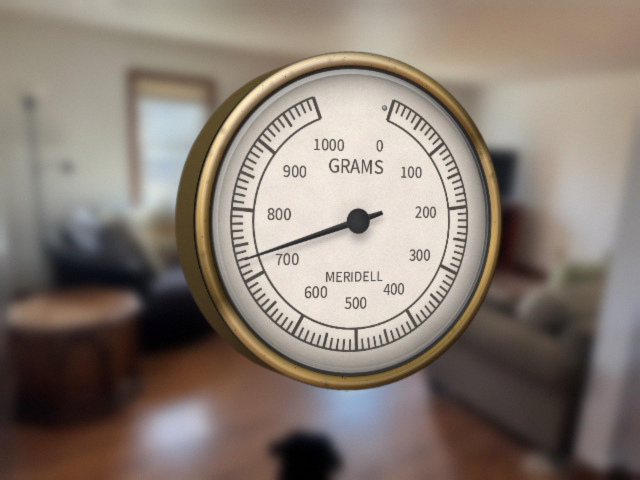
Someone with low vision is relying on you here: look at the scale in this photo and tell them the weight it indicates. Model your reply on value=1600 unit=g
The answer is value=730 unit=g
